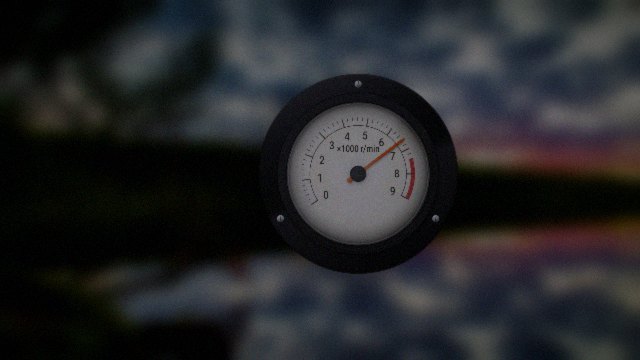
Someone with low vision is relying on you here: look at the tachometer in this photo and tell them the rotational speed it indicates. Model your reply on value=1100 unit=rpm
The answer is value=6600 unit=rpm
